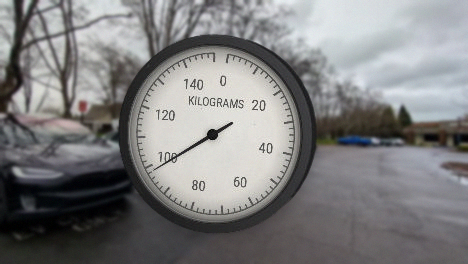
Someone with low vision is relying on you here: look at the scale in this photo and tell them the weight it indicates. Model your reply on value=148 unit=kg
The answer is value=98 unit=kg
